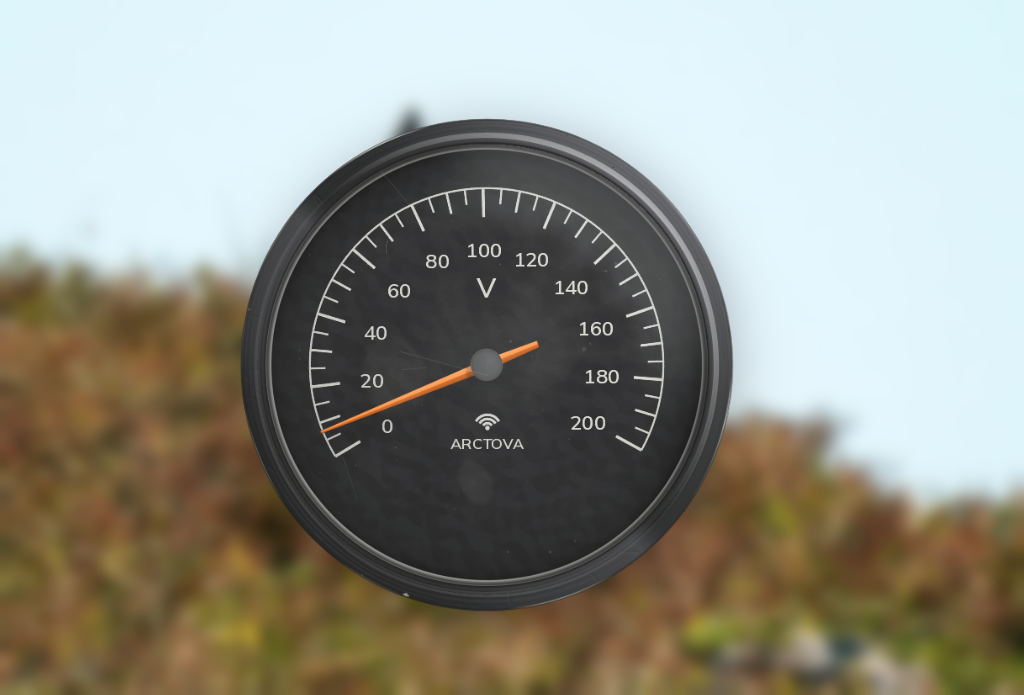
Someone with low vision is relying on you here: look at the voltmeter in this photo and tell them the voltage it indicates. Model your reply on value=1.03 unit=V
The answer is value=7.5 unit=V
